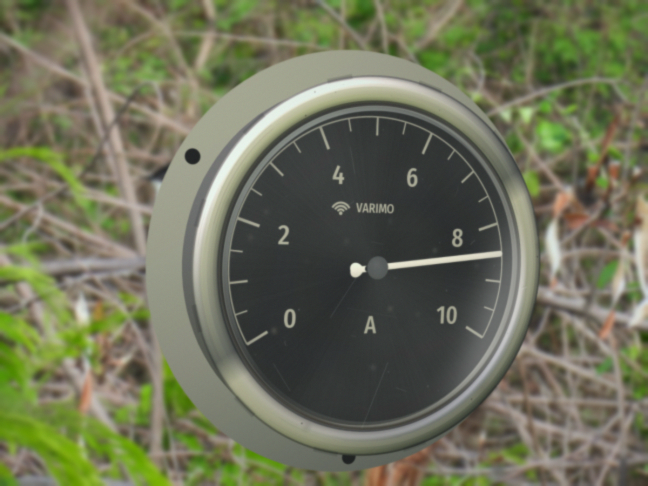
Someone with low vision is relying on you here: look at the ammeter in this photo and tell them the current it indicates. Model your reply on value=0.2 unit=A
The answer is value=8.5 unit=A
